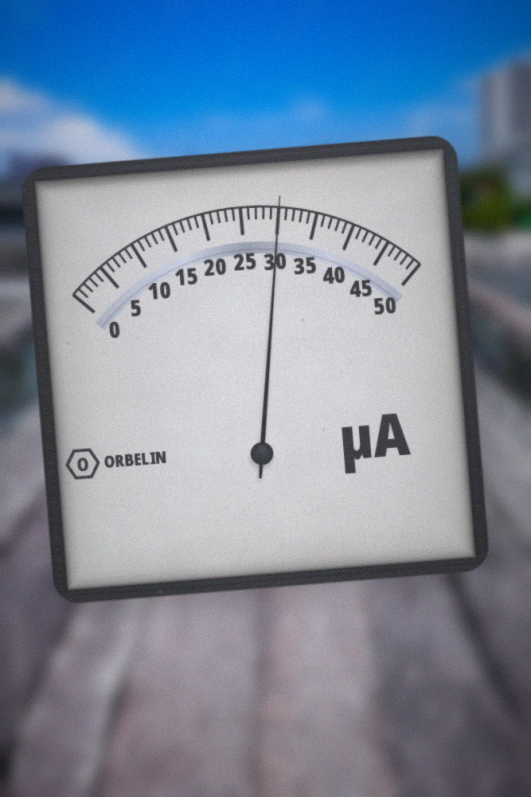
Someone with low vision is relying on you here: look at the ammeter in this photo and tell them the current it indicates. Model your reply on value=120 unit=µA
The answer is value=30 unit=µA
